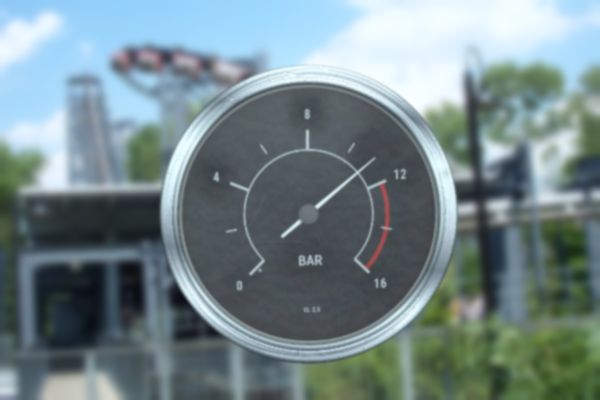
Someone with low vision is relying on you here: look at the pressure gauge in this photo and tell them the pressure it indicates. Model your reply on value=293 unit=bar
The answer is value=11 unit=bar
